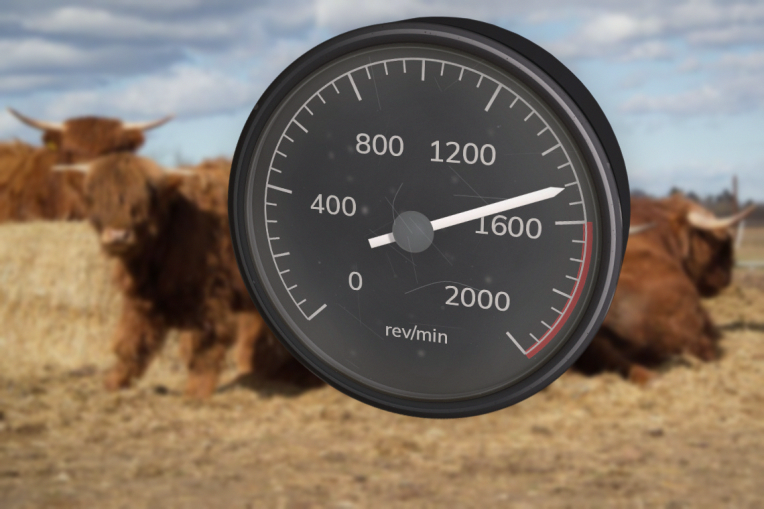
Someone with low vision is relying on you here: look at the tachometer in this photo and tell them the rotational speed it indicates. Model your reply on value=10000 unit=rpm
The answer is value=1500 unit=rpm
